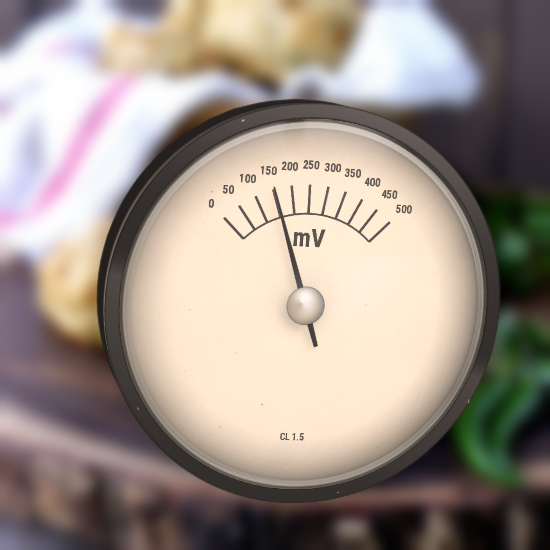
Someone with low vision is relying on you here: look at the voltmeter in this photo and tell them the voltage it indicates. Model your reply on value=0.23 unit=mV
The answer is value=150 unit=mV
